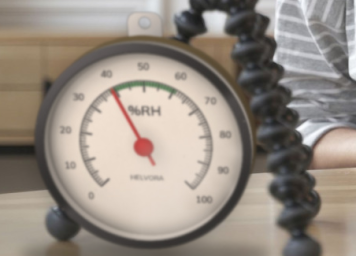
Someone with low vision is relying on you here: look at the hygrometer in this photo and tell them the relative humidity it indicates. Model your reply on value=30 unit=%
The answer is value=40 unit=%
